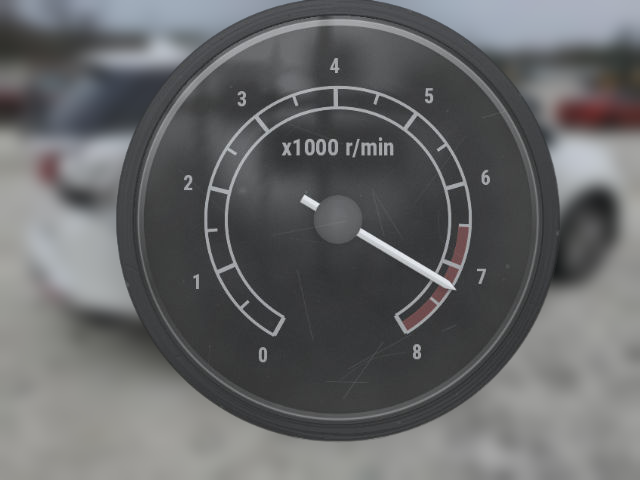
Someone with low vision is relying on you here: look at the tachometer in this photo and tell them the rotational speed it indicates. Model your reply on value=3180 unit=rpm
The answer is value=7250 unit=rpm
